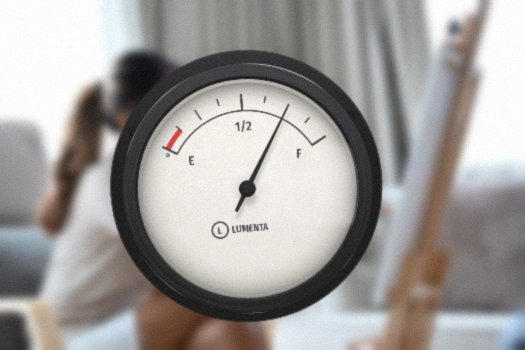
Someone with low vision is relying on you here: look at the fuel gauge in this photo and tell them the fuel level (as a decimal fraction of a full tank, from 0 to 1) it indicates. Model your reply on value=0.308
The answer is value=0.75
